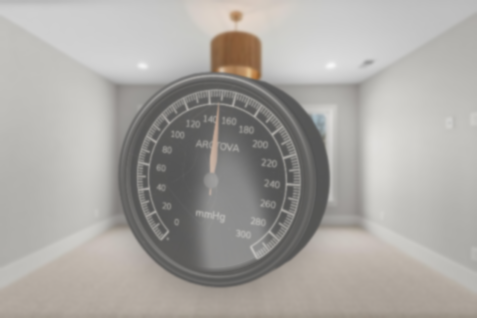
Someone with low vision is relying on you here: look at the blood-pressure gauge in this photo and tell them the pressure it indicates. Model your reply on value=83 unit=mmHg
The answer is value=150 unit=mmHg
